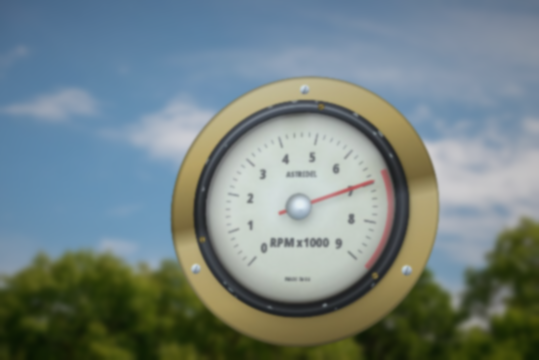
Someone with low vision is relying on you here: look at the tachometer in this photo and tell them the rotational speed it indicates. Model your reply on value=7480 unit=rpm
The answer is value=7000 unit=rpm
